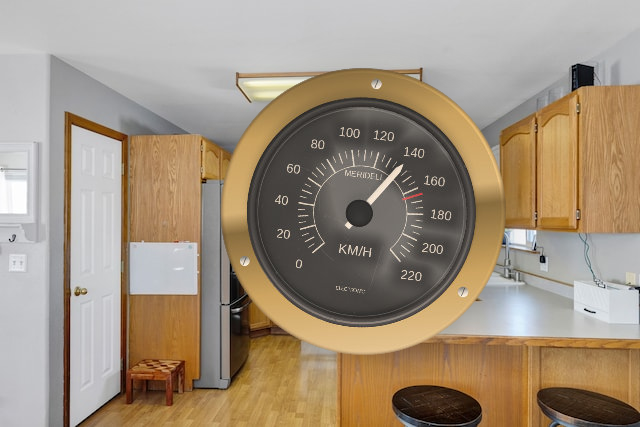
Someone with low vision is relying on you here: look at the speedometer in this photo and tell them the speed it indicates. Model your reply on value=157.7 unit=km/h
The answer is value=140 unit=km/h
